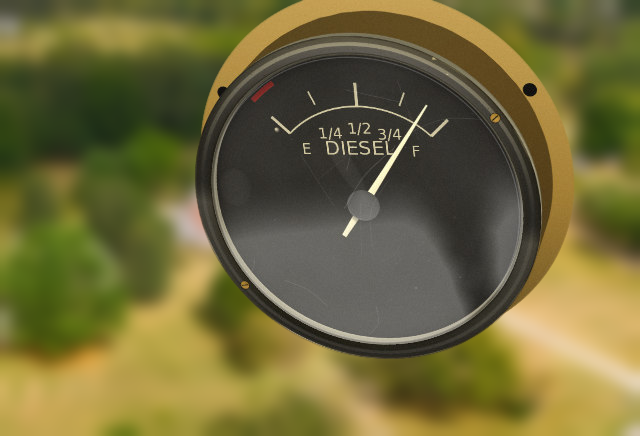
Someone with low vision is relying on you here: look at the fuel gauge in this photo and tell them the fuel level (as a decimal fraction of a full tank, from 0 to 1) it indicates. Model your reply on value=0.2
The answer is value=0.875
